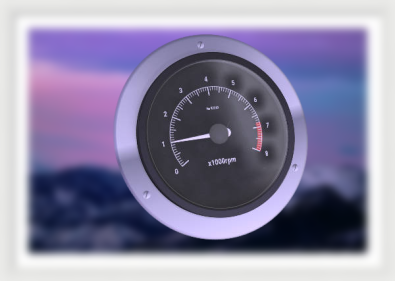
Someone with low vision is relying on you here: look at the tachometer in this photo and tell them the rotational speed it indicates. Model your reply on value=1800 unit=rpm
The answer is value=1000 unit=rpm
